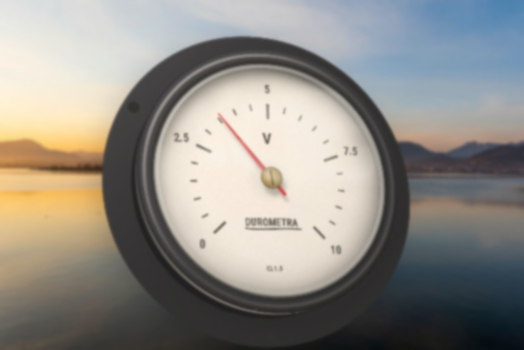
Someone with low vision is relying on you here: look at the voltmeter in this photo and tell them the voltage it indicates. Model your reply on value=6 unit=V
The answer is value=3.5 unit=V
